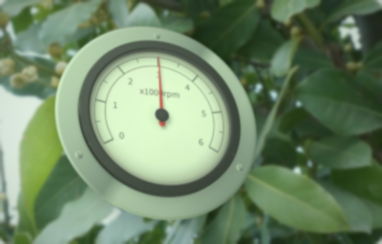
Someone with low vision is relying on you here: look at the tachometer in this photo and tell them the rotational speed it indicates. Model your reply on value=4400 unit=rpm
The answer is value=3000 unit=rpm
